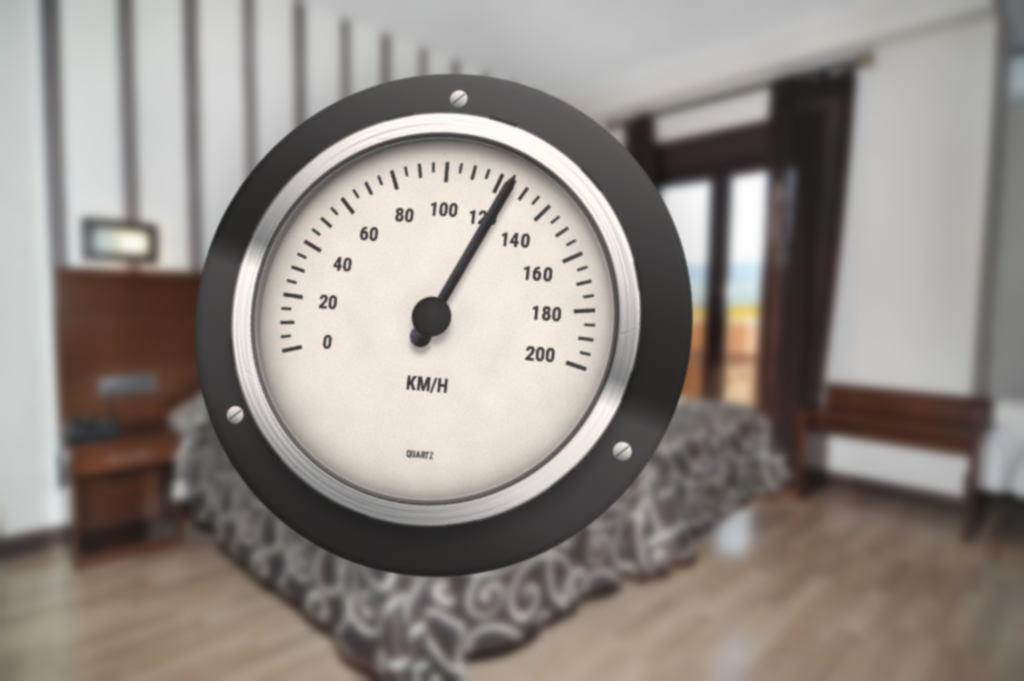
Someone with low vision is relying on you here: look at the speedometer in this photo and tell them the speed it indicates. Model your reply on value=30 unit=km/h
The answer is value=125 unit=km/h
